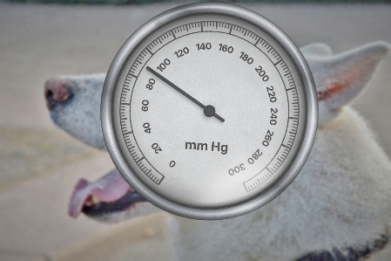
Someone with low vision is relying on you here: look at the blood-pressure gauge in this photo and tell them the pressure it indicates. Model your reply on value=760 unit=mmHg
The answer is value=90 unit=mmHg
